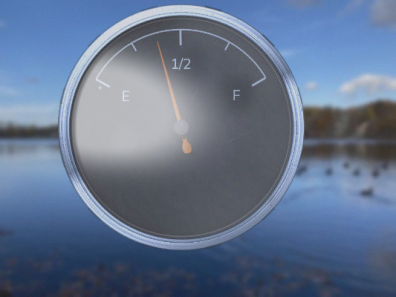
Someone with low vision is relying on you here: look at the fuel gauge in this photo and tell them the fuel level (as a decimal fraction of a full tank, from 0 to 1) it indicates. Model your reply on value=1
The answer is value=0.375
